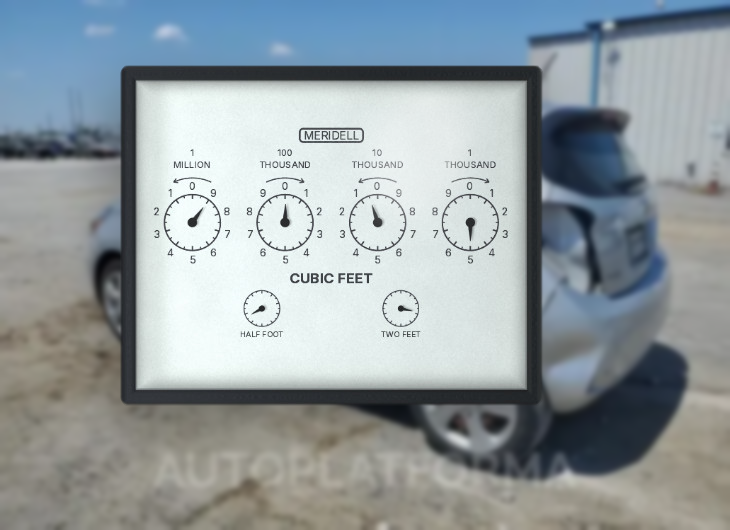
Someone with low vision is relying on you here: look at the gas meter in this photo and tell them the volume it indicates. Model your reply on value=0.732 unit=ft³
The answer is value=900500 unit=ft³
